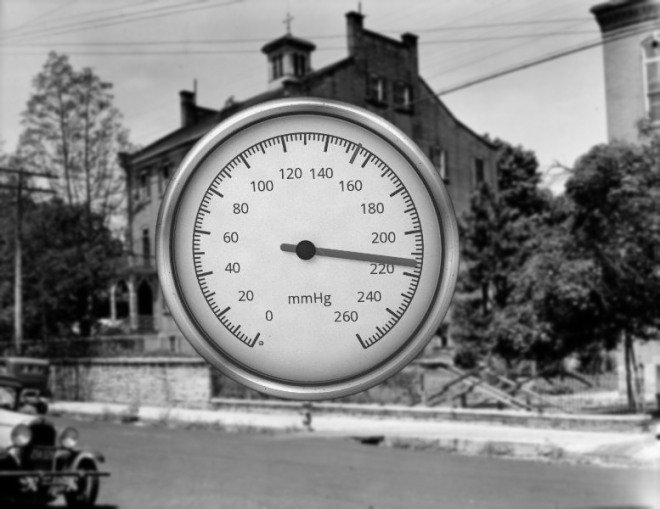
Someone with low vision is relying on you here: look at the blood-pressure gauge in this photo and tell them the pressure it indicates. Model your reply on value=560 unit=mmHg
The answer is value=214 unit=mmHg
